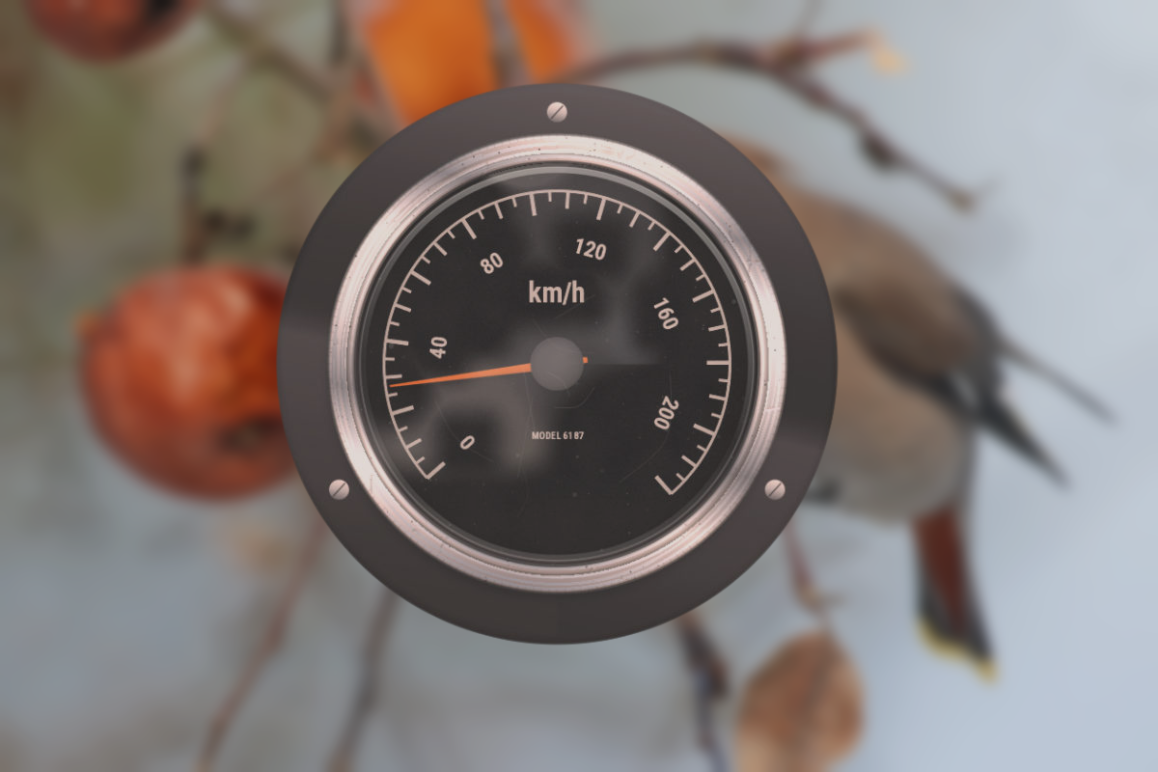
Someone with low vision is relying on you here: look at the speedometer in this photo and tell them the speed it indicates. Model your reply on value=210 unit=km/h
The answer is value=27.5 unit=km/h
